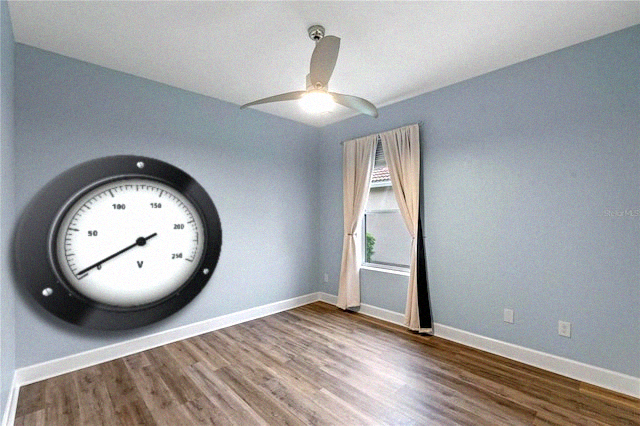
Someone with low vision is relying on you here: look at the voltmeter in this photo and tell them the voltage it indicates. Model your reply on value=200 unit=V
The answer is value=5 unit=V
